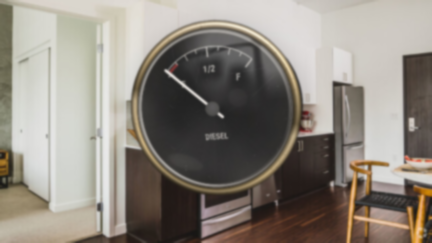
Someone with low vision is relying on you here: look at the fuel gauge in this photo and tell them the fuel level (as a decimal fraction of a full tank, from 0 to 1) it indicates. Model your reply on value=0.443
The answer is value=0
